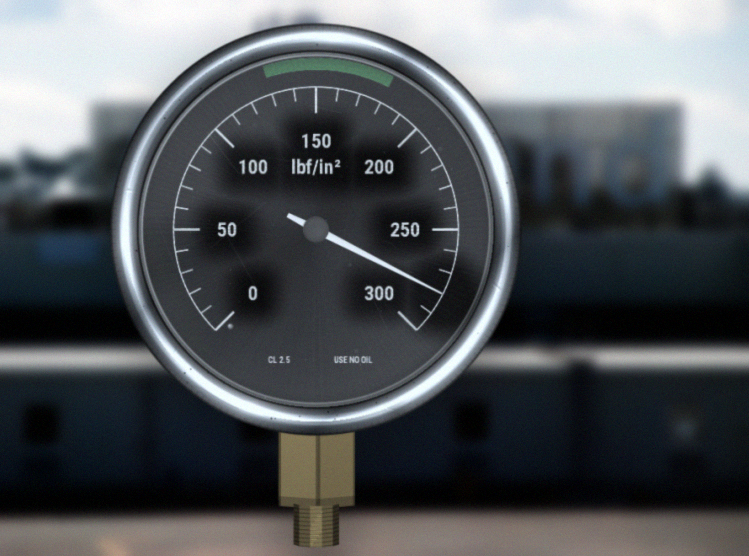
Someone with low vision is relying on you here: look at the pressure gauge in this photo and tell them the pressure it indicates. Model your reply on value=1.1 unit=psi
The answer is value=280 unit=psi
